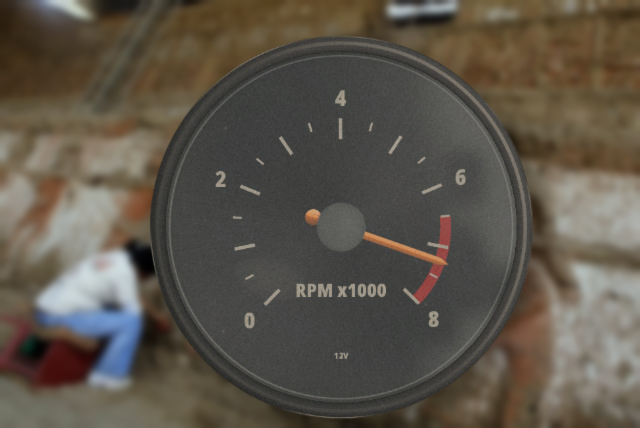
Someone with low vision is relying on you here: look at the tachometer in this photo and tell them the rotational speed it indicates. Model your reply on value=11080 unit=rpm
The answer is value=7250 unit=rpm
